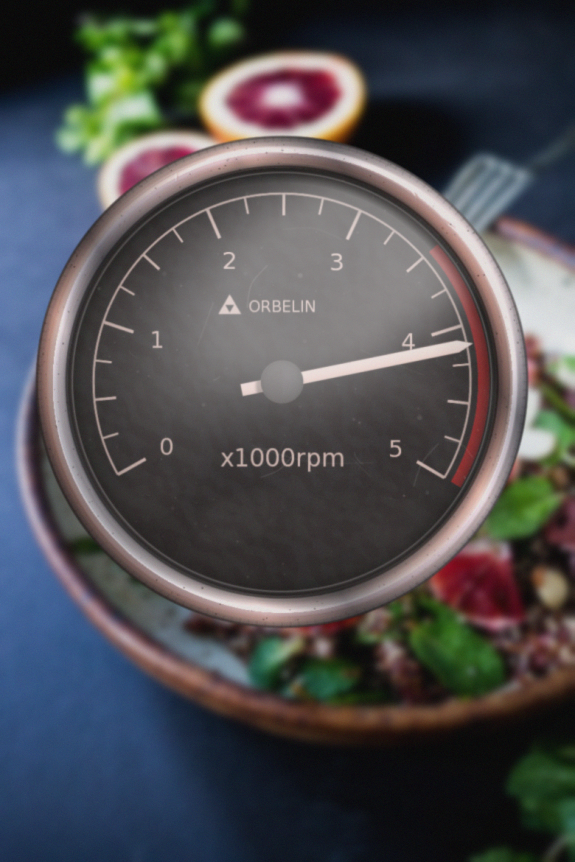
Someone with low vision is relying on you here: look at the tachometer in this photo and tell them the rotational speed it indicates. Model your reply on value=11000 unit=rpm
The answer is value=4125 unit=rpm
